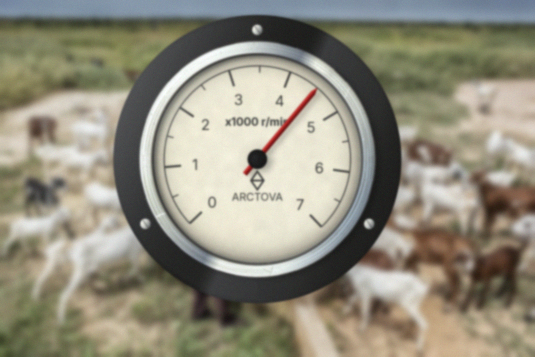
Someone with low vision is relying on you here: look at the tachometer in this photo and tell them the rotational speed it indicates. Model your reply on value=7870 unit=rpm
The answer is value=4500 unit=rpm
